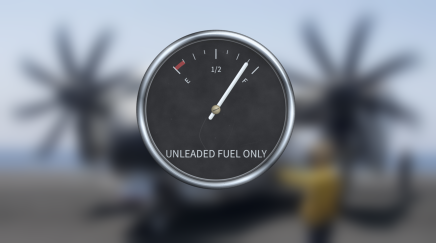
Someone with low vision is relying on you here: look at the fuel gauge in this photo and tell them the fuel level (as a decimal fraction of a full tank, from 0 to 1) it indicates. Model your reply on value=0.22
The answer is value=0.875
